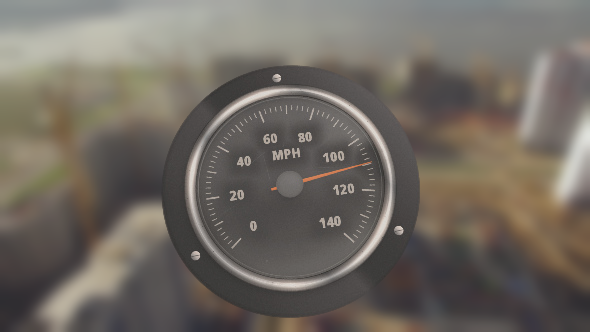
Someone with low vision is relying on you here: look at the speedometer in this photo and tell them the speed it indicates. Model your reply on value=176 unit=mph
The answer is value=110 unit=mph
